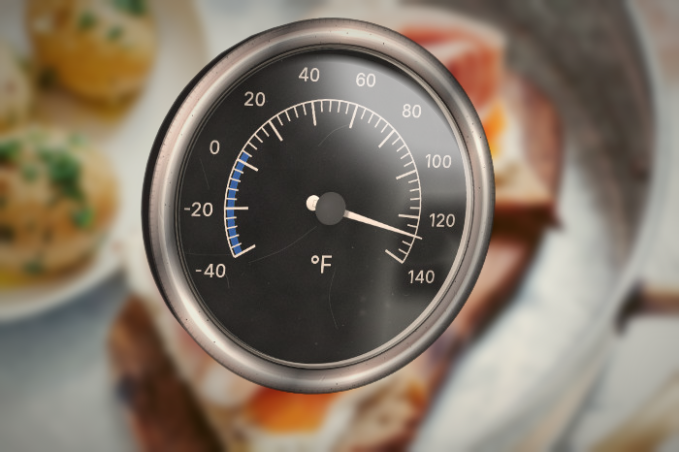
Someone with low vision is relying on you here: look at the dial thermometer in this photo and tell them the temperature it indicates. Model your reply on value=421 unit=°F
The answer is value=128 unit=°F
